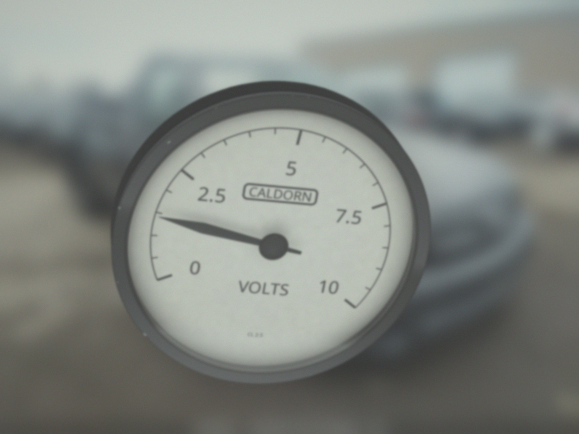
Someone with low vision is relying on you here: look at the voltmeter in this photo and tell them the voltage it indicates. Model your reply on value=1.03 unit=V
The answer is value=1.5 unit=V
